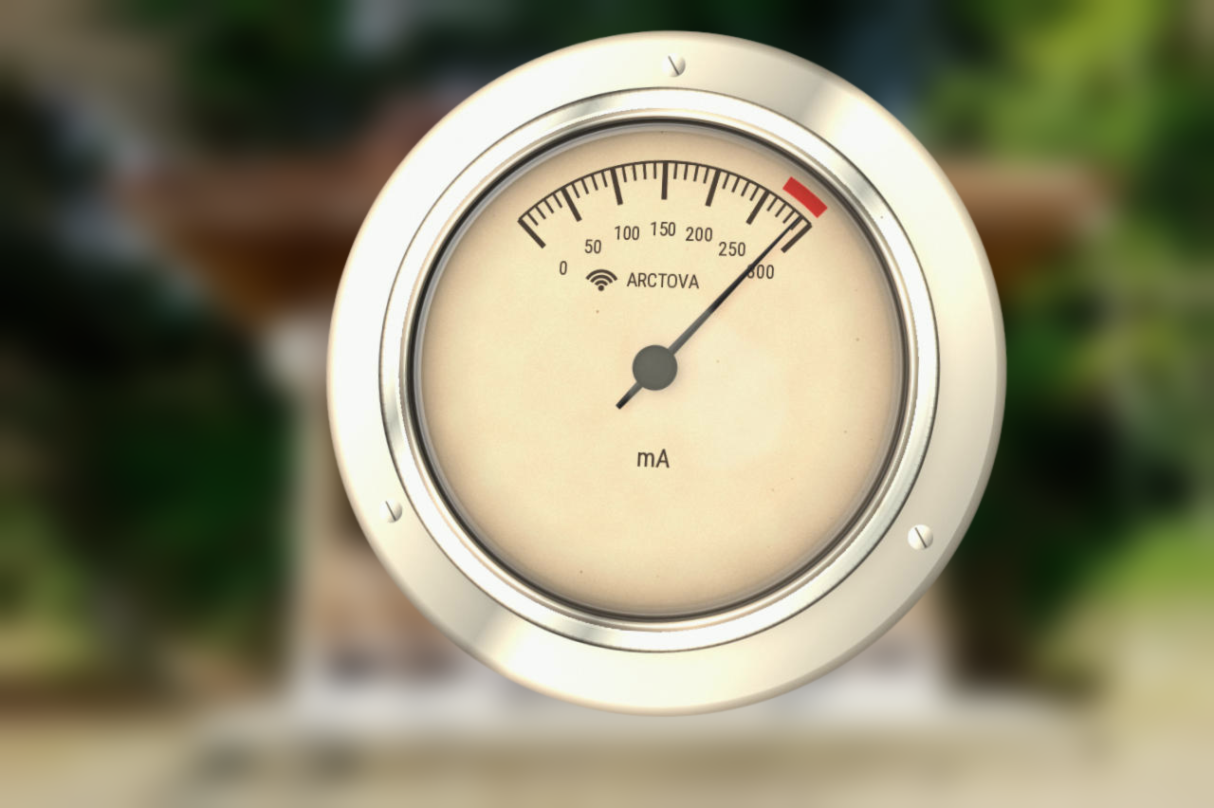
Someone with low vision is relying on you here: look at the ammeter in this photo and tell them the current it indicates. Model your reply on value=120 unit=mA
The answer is value=290 unit=mA
